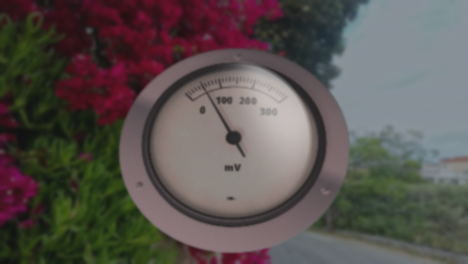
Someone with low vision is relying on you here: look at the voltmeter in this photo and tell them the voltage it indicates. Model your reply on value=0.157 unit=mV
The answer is value=50 unit=mV
